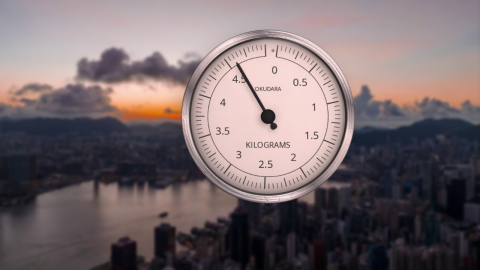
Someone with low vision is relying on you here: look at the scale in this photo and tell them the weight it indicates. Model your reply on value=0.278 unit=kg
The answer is value=4.6 unit=kg
